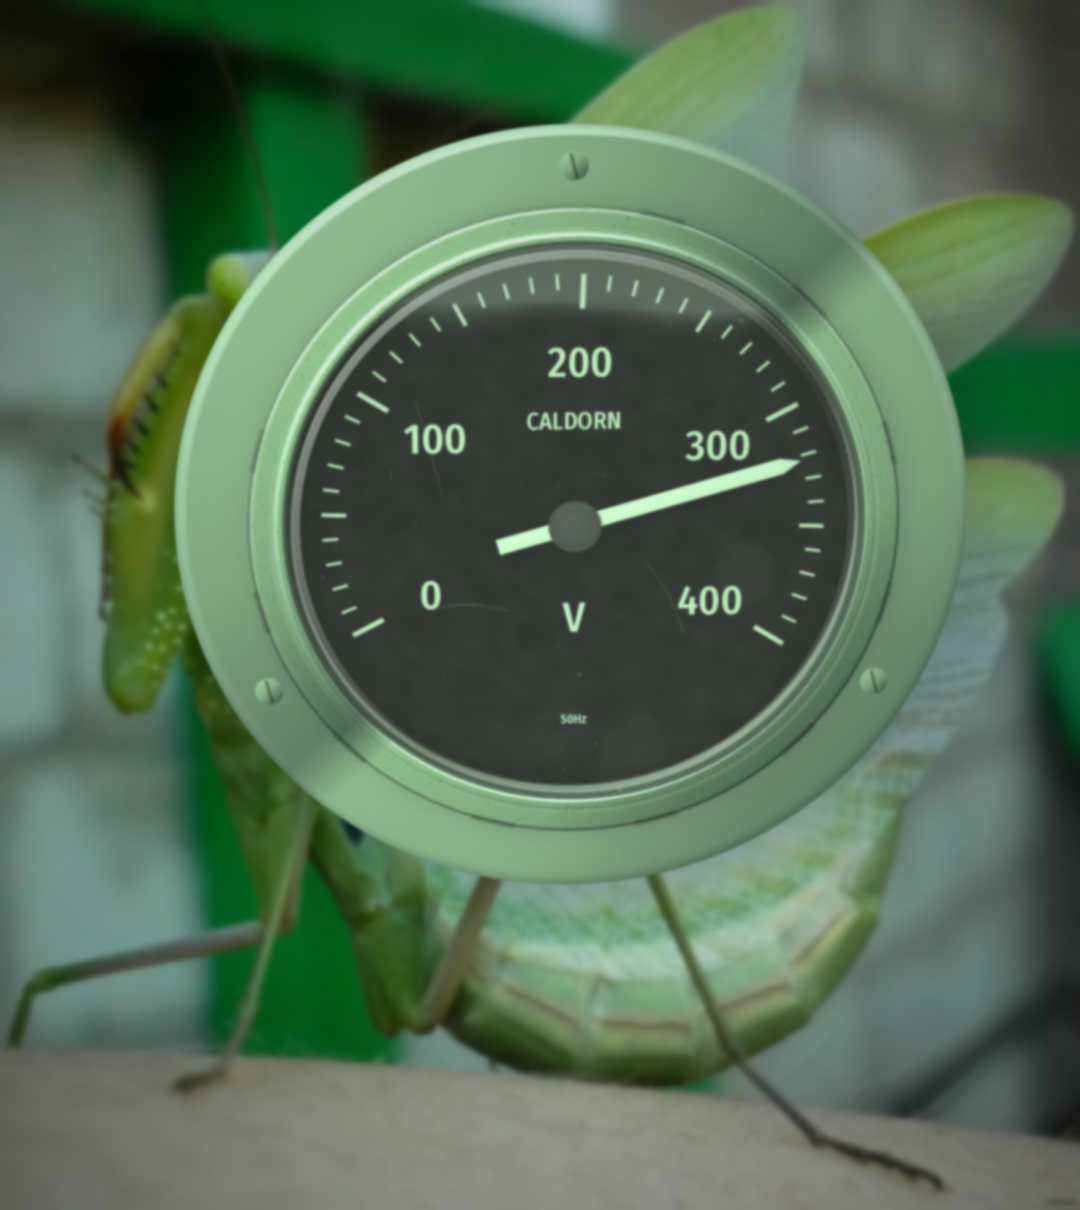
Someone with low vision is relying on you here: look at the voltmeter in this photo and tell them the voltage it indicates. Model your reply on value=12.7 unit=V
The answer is value=320 unit=V
